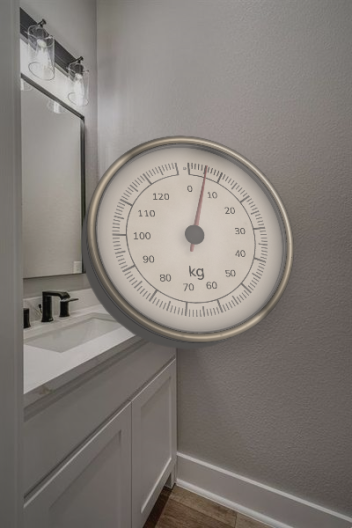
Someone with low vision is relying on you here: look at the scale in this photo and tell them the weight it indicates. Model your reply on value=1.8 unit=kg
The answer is value=5 unit=kg
